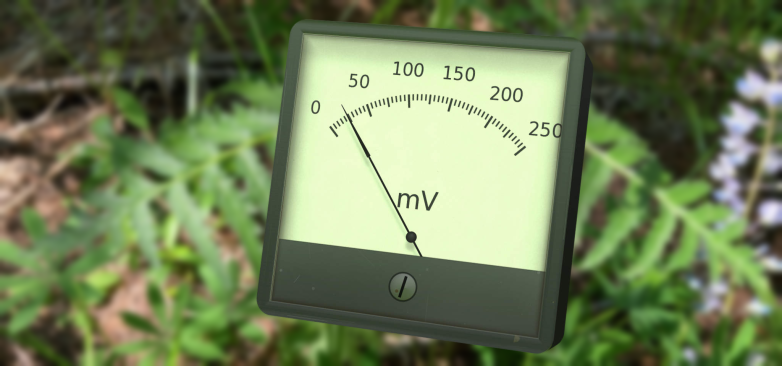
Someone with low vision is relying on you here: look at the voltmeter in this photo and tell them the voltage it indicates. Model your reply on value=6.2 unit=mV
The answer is value=25 unit=mV
